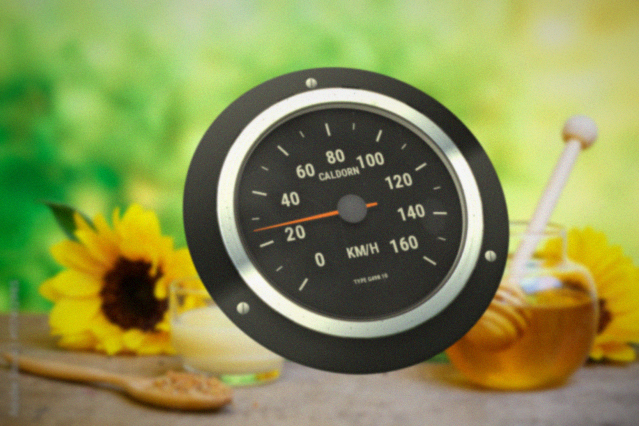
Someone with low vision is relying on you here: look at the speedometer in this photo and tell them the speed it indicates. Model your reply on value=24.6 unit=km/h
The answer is value=25 unit=km/h
